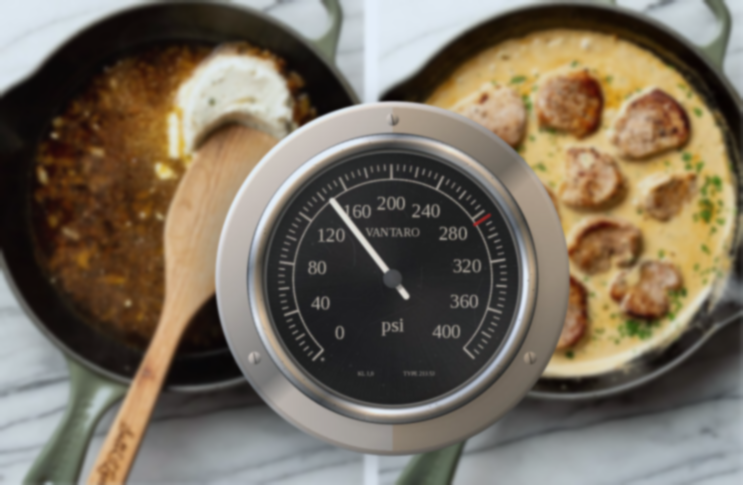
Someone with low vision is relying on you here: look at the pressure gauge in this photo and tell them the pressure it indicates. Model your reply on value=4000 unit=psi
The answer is value=145 unit=psi
